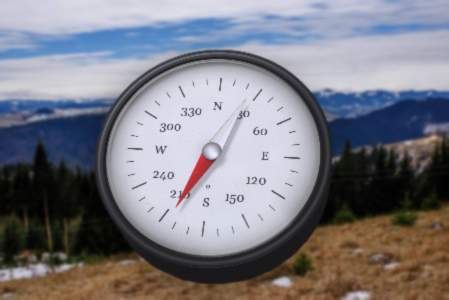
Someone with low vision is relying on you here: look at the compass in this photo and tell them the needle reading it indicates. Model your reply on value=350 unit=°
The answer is value=205 unit=°
